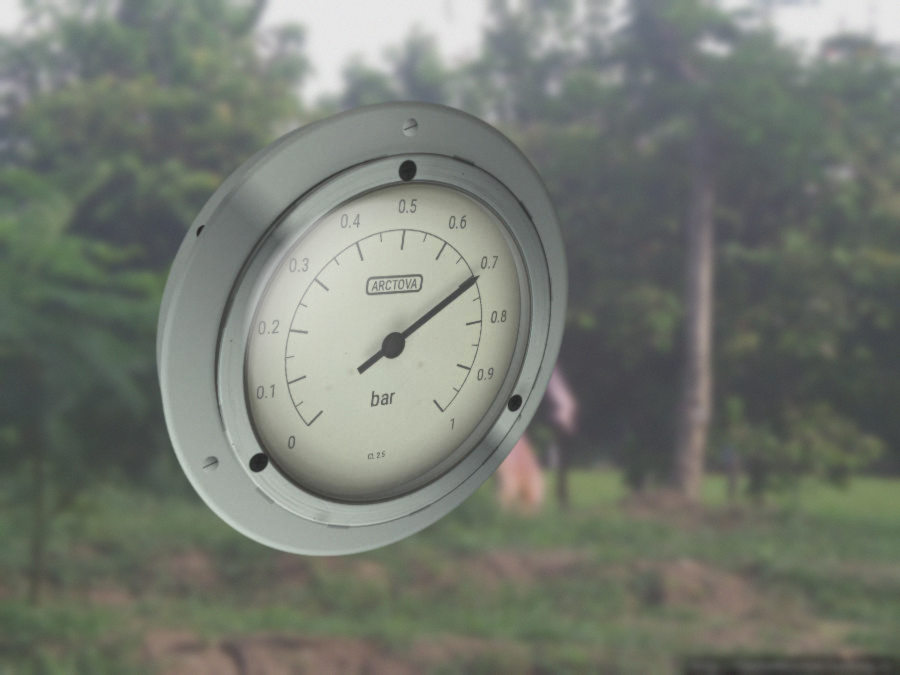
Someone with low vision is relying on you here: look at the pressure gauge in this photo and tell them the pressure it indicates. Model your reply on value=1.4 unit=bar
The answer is value=0.7 unit=bar
